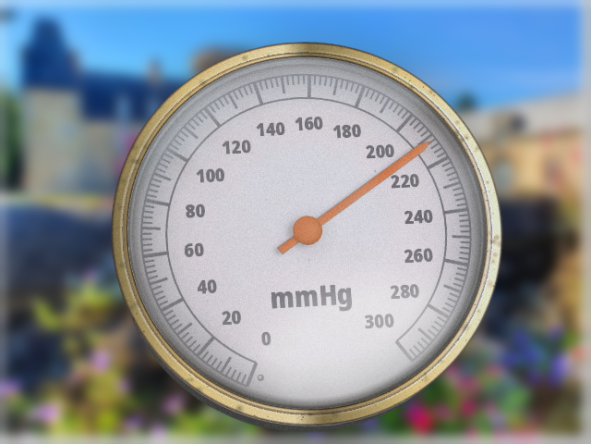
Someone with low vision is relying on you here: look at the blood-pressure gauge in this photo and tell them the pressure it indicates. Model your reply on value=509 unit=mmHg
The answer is value=212 unit=mmHg
